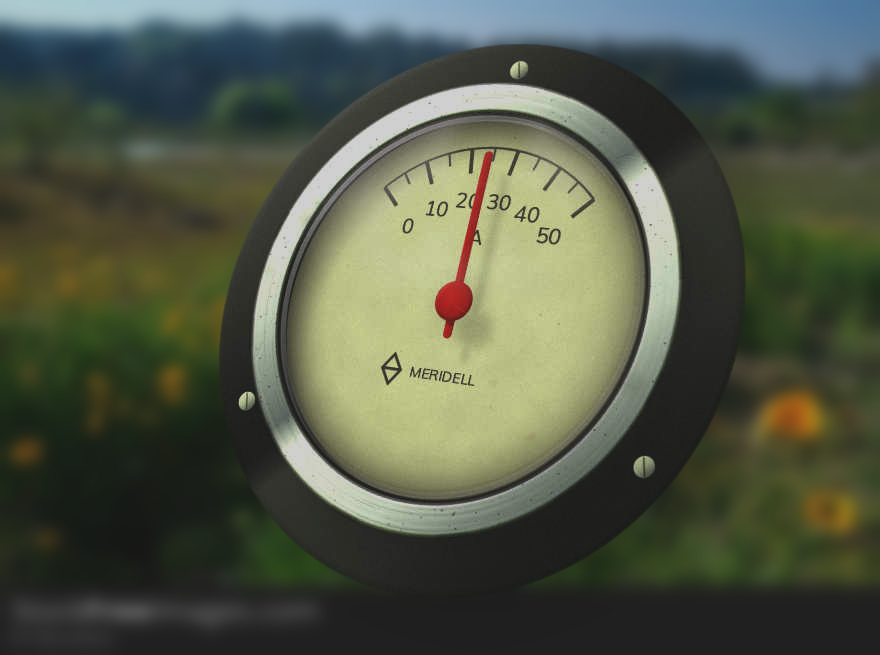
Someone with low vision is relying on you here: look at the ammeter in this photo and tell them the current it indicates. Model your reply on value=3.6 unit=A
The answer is value=25 unit=A
